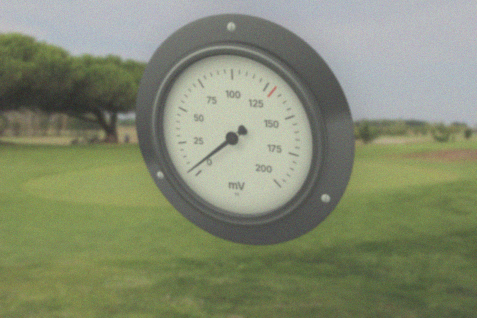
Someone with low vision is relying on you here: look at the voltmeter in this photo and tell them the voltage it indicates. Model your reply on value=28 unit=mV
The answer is value=5 unit=mV
